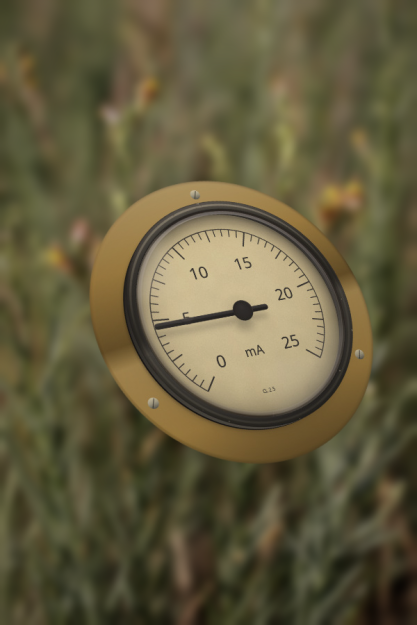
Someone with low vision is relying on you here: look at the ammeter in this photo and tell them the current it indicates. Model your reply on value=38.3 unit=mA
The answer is value=4.5 unit=mA
